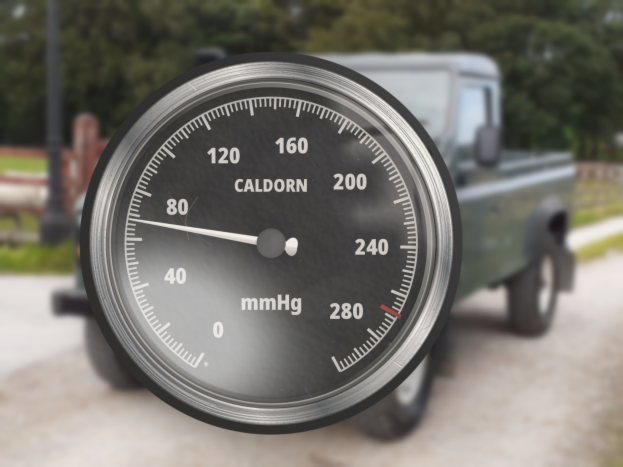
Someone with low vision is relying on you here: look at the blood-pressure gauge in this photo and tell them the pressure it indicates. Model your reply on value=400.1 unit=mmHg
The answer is value=68 unit=mmHg
